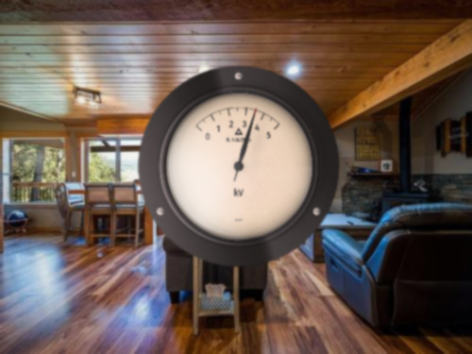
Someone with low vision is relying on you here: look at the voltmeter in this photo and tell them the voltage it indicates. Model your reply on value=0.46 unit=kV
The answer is value=3.5 unit=kV
